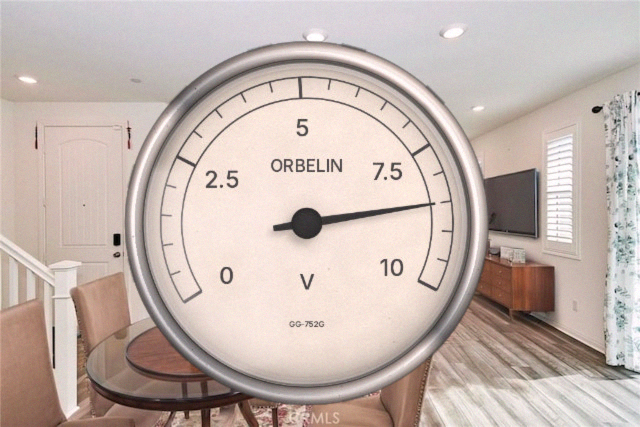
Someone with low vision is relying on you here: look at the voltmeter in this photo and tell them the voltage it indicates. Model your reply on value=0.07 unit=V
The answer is value=8.5 unit=V
